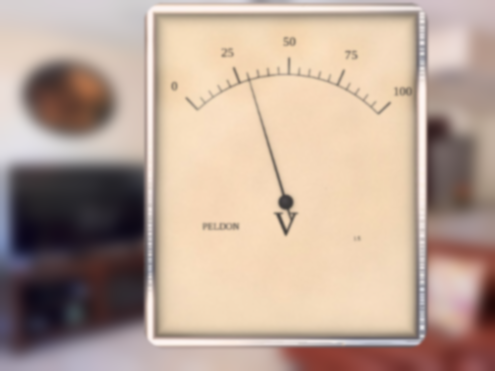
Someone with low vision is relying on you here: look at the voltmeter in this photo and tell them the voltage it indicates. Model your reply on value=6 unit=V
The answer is value=30 unit=V
